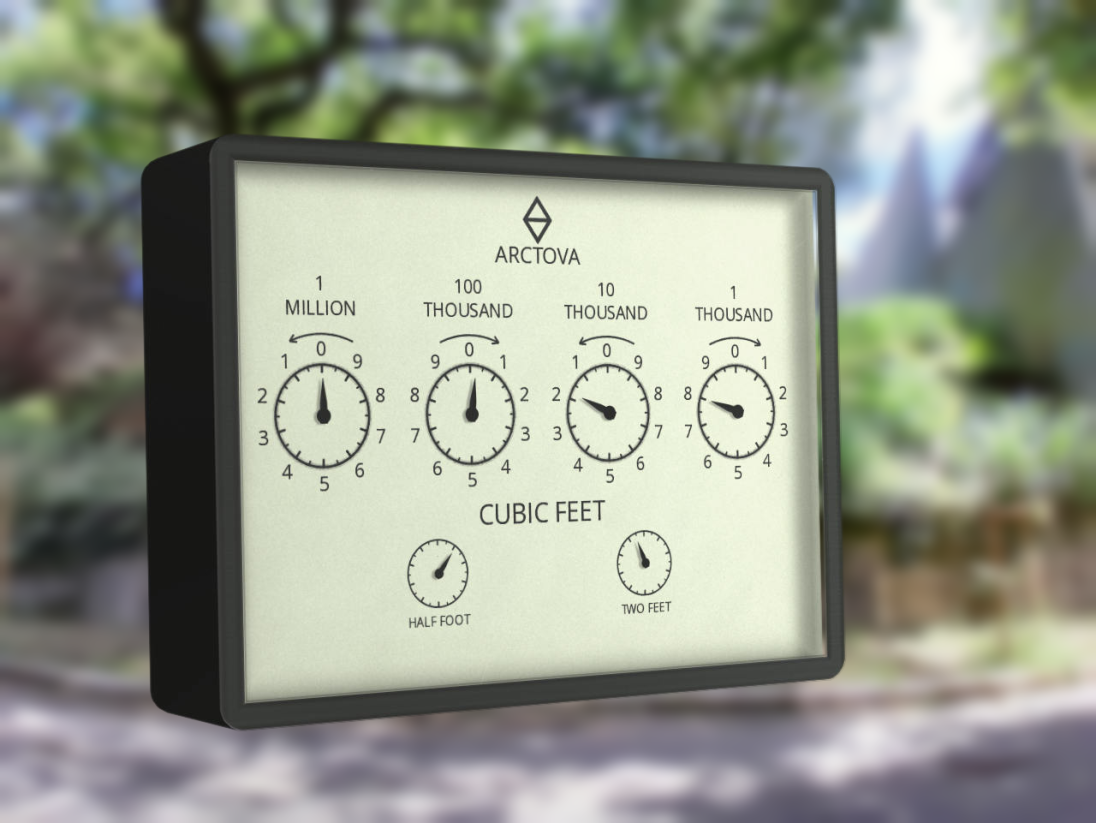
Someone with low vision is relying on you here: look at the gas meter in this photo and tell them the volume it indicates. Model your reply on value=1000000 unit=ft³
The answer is value=1800 unit=ft³
